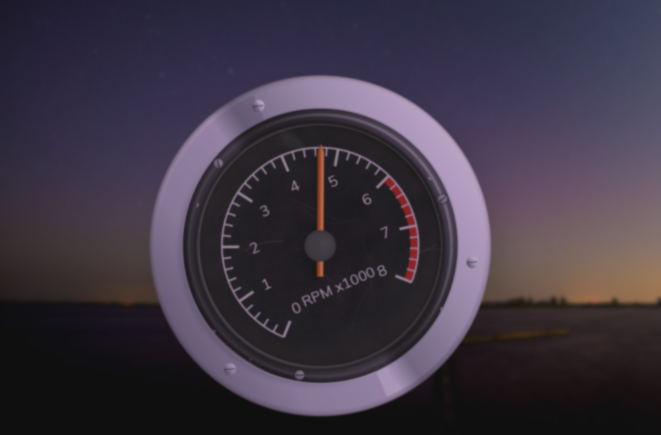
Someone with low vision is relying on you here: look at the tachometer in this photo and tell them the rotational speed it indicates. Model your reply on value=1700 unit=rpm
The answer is value=4700 unit=rpm
